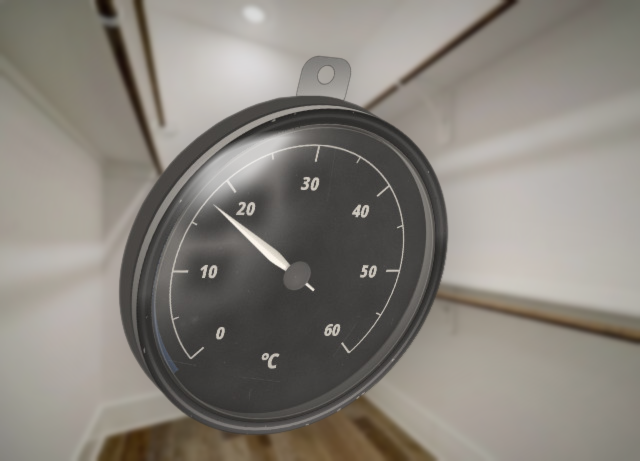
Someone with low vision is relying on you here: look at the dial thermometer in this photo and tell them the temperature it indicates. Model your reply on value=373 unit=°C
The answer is value=17.5 unit=°C
